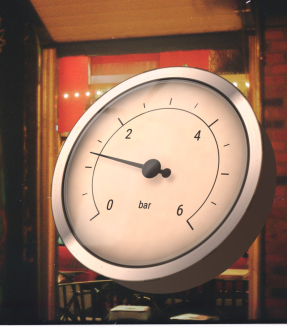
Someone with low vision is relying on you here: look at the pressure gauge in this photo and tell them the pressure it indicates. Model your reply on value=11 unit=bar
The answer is value=1.25 unit=bar
